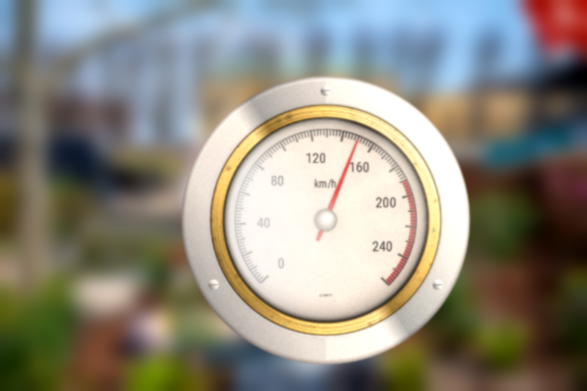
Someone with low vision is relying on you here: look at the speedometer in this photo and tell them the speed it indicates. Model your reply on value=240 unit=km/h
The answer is value=150 unit=km/h
